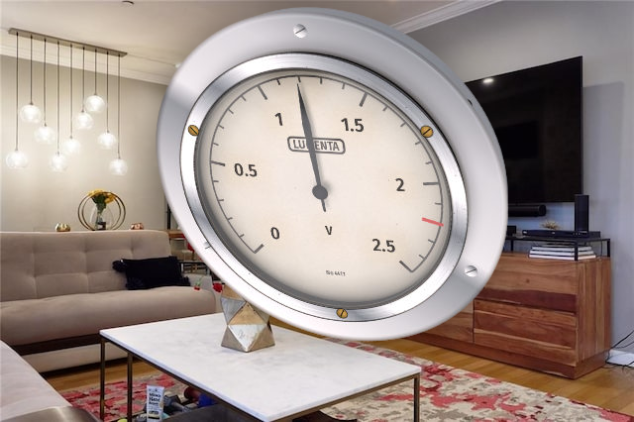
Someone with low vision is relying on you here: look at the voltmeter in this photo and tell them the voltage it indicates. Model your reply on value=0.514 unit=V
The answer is value=1.2 unit=V
